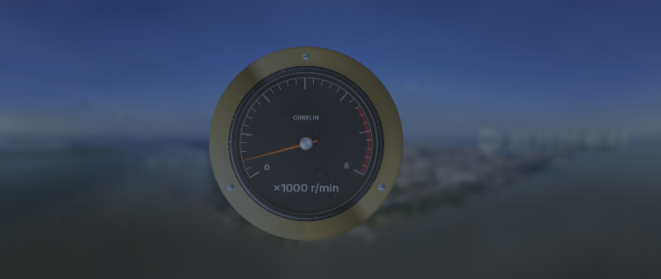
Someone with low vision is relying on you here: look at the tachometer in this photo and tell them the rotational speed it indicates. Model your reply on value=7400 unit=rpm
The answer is value=400 unit=rpm
